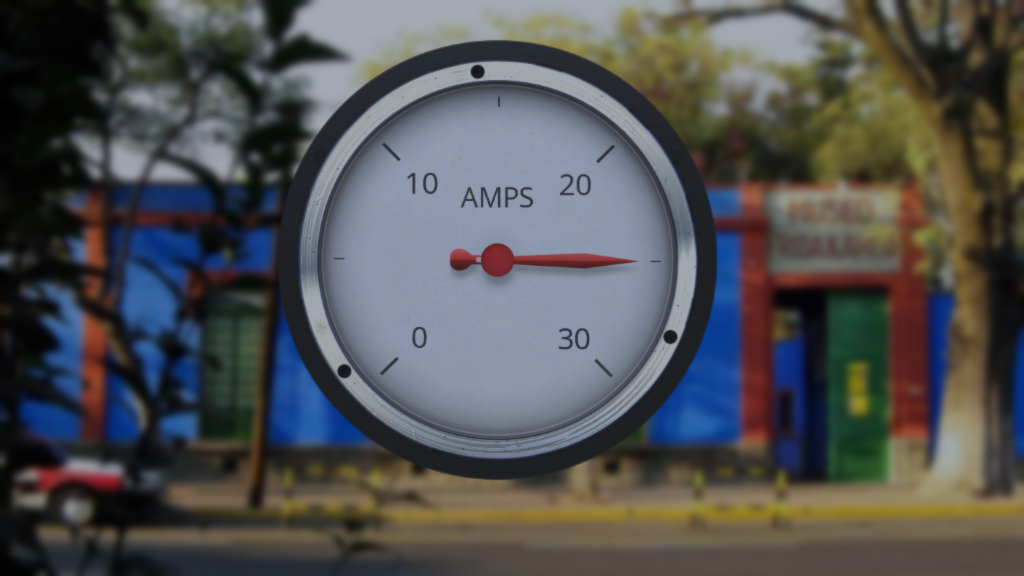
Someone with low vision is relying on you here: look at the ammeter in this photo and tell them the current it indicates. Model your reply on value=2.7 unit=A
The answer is value=25 unit=A
